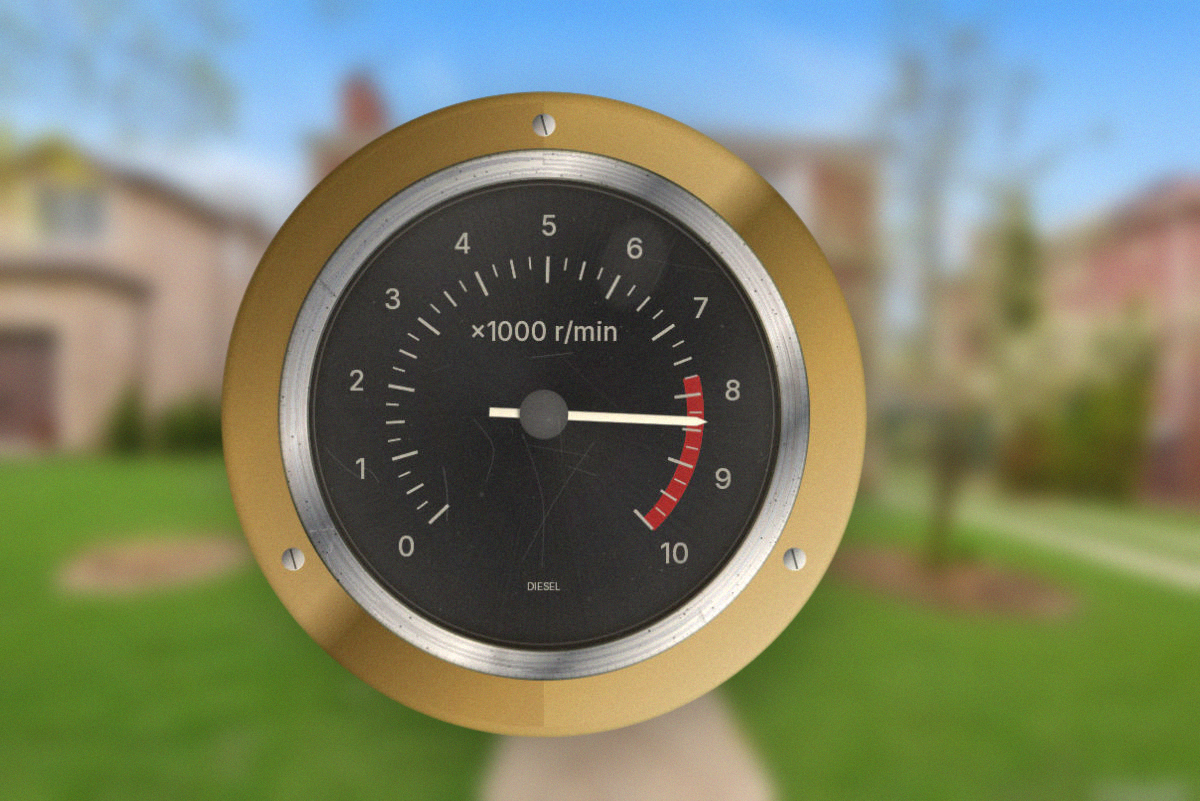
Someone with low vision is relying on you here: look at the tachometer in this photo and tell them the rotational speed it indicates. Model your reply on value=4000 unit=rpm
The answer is value=8375 unit=rpm
